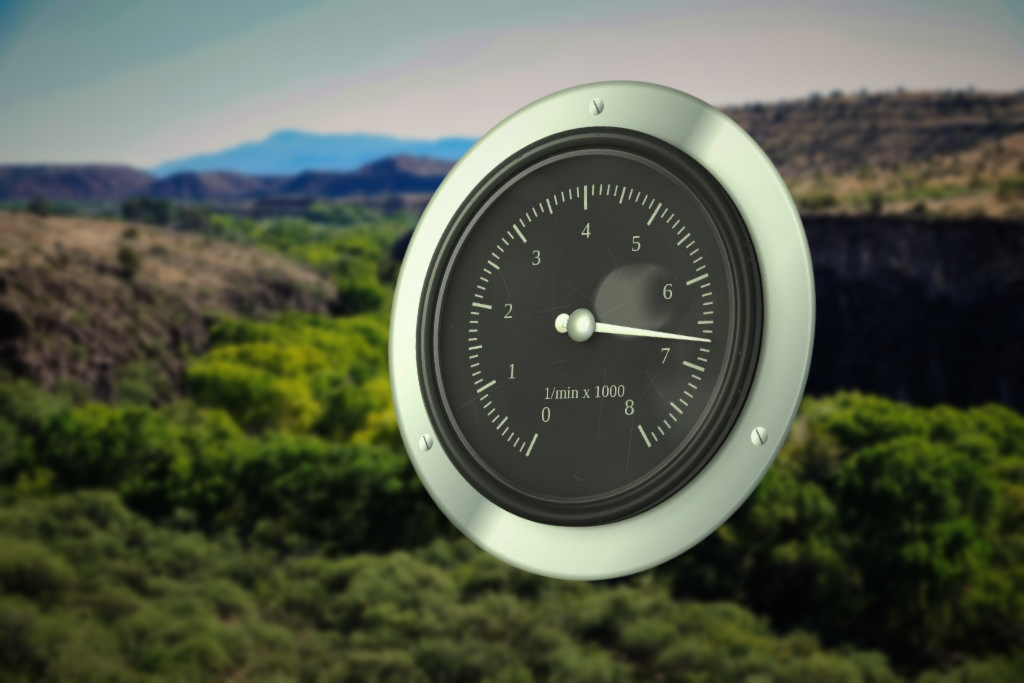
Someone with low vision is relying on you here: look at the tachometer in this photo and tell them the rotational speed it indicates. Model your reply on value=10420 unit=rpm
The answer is value=6700 unit=rpm
